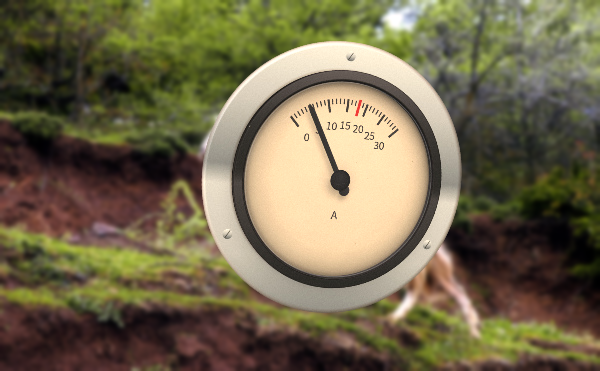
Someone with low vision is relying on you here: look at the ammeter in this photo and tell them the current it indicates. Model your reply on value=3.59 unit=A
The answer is value=5 unit=A
